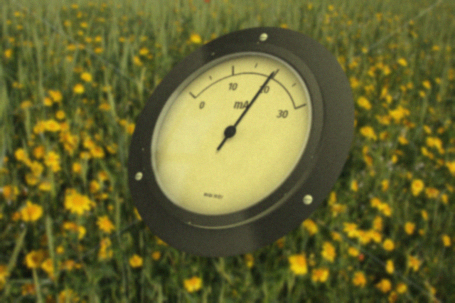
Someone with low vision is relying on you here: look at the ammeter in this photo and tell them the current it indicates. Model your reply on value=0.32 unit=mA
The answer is value=20 unit=mA
